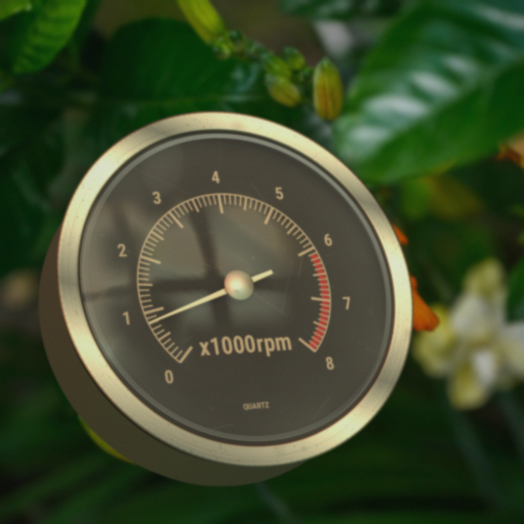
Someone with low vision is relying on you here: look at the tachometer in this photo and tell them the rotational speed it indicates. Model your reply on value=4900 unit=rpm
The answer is value=800 unit=rpm
